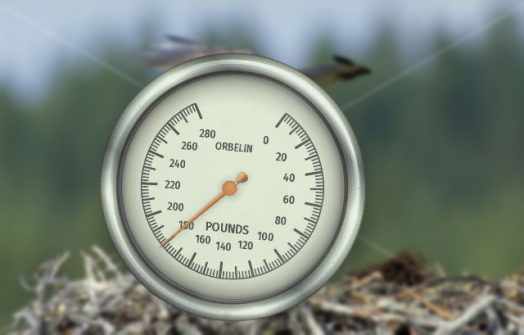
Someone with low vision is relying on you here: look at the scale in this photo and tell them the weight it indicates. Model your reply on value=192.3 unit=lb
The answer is value=180 unit=lb
